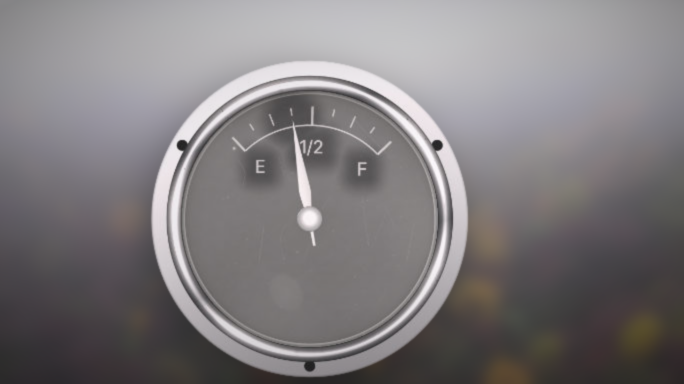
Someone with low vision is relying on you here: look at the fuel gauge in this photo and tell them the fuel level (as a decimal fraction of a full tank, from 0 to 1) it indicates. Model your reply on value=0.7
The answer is value=0.375
